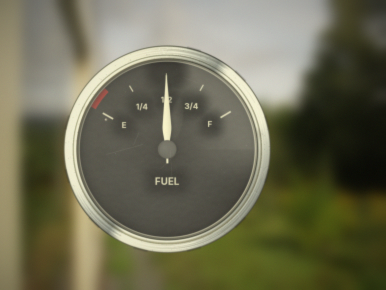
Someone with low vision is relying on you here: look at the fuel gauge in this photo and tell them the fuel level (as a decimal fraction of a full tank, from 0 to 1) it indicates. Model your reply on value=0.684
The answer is value=0.5
